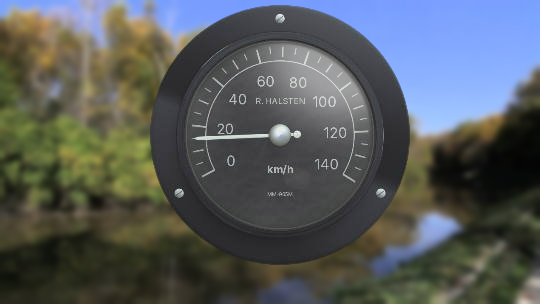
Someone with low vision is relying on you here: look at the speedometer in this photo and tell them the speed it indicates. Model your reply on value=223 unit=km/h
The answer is value=15 unit=km/h
